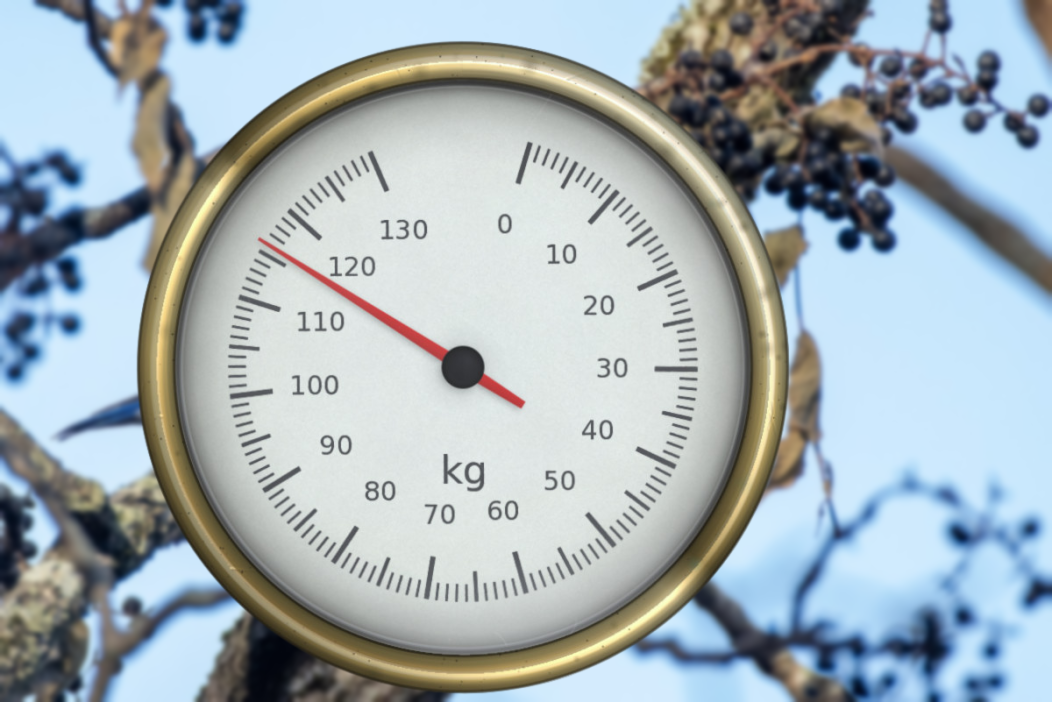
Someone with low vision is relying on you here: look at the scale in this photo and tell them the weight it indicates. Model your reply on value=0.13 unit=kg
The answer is value=116 unit=kg
